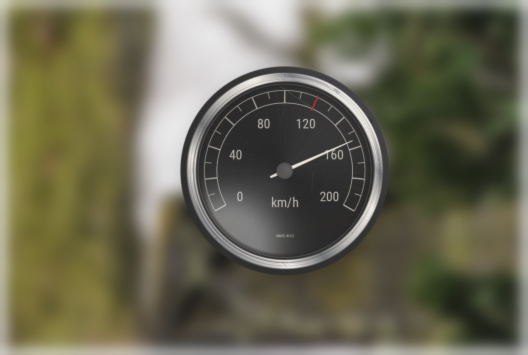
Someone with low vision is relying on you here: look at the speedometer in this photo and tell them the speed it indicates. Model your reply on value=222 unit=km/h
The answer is value=155 unit=km/h
